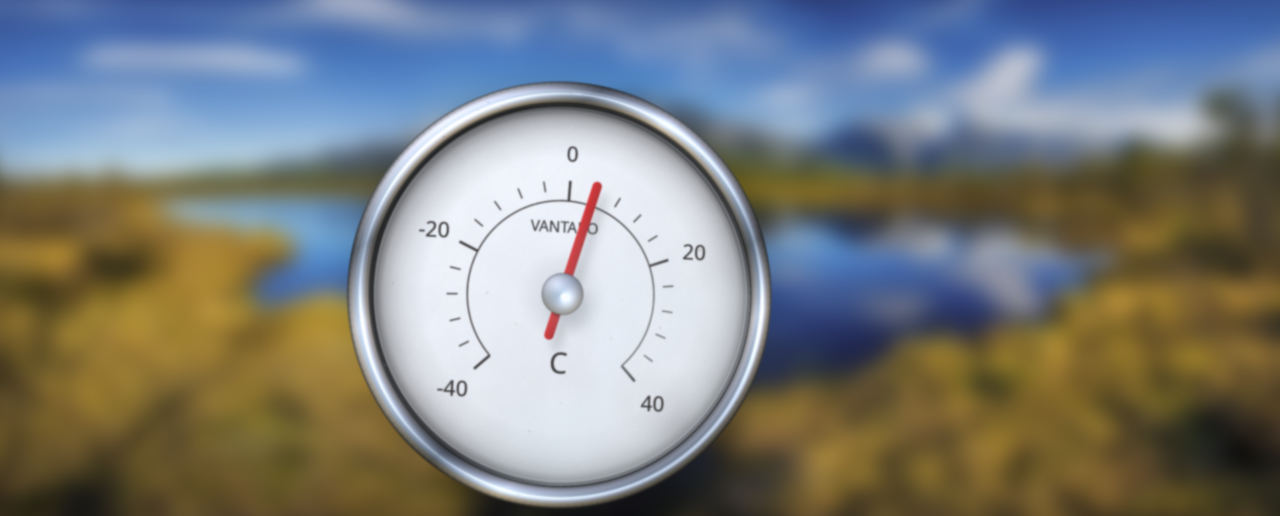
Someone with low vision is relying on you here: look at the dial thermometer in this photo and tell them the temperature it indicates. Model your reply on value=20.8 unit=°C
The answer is value=4 unit=°C
